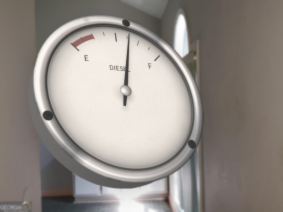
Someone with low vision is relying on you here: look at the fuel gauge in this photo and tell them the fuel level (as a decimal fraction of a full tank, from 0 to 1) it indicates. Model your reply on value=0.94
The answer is value=0.625
